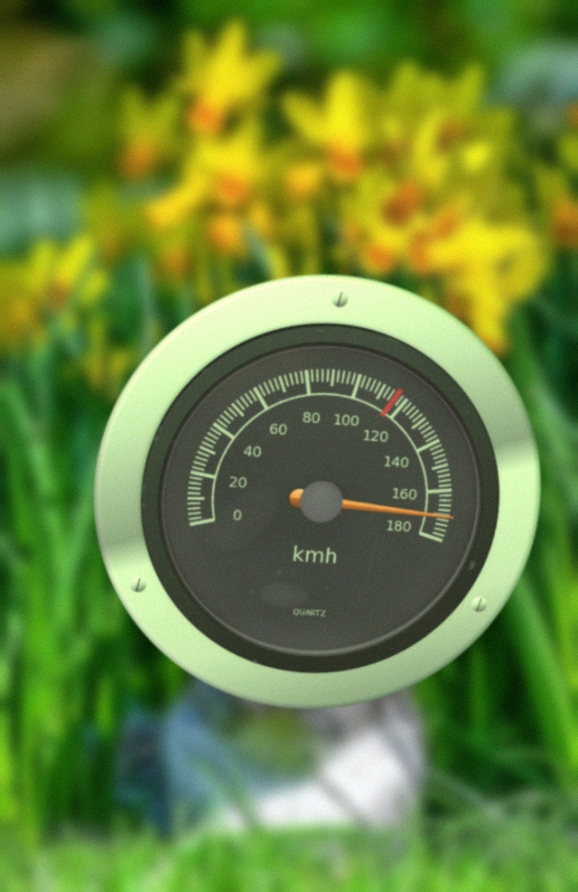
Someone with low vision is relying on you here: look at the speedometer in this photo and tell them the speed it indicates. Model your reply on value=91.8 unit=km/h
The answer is value=170 unit=km/h
